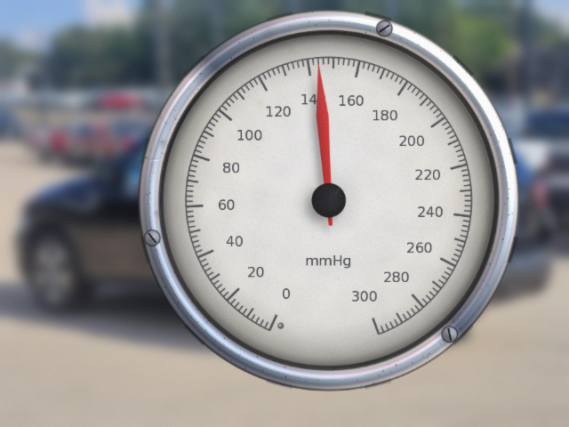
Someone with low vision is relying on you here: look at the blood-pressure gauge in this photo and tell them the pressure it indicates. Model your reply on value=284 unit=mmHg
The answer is value=144 unit=mmHg
